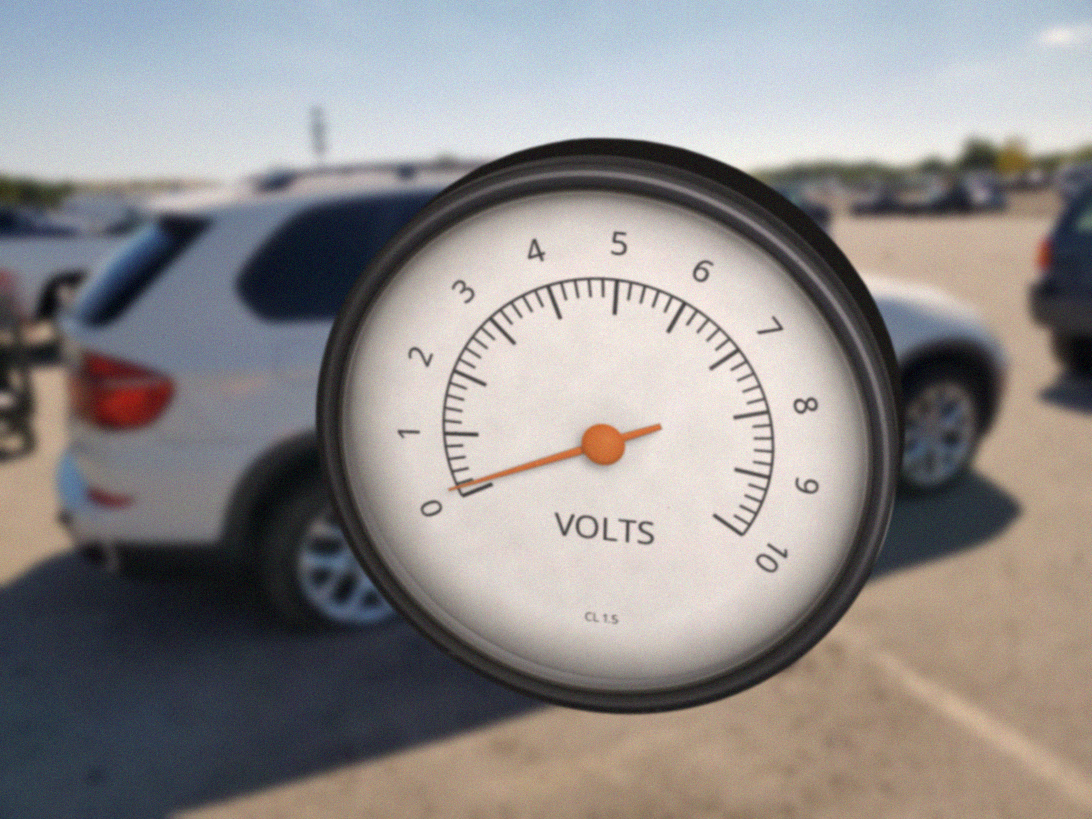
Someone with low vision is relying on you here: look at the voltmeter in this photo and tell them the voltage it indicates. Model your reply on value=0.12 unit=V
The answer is value=0.2 unit=V
